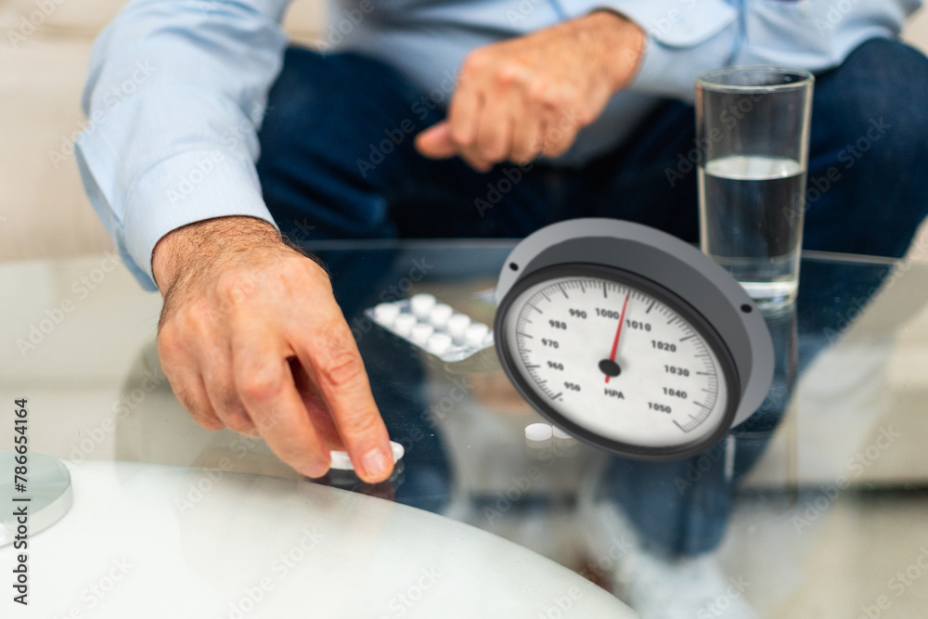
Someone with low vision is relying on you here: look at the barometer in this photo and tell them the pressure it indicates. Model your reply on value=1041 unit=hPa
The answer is value=1005 unit=hPa
